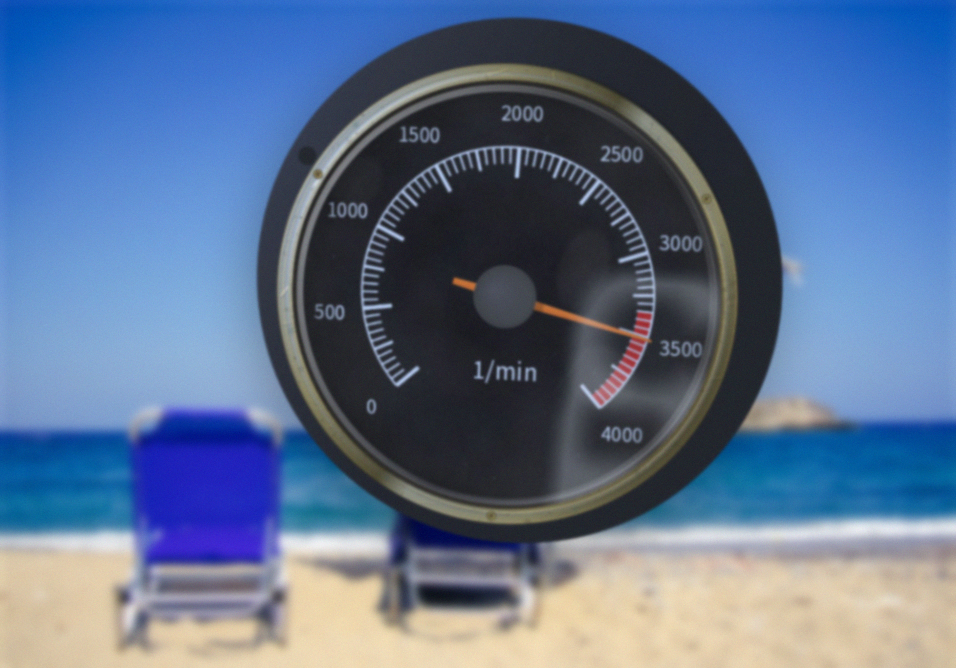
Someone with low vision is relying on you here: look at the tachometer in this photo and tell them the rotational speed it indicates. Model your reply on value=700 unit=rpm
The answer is value=3500 unit=rpm
